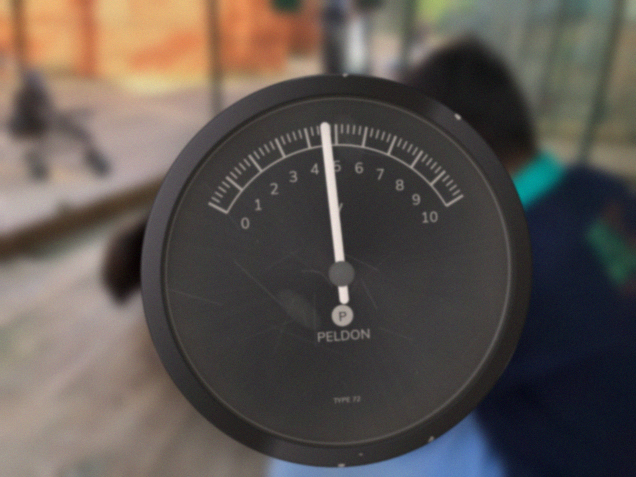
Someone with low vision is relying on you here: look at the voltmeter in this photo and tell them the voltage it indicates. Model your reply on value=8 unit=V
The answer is value=4.6 unit=V
